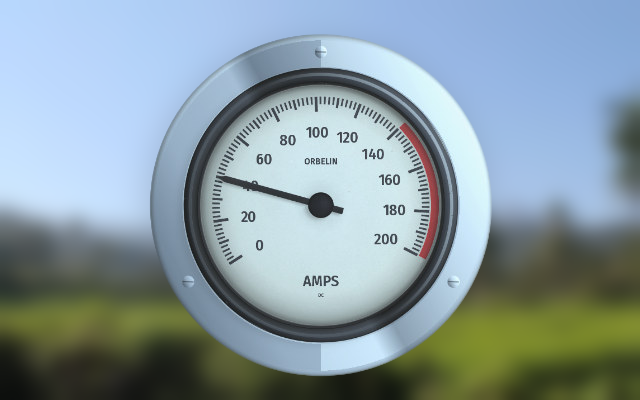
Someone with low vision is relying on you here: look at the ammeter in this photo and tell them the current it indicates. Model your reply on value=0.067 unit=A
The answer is value=40 unit=A
